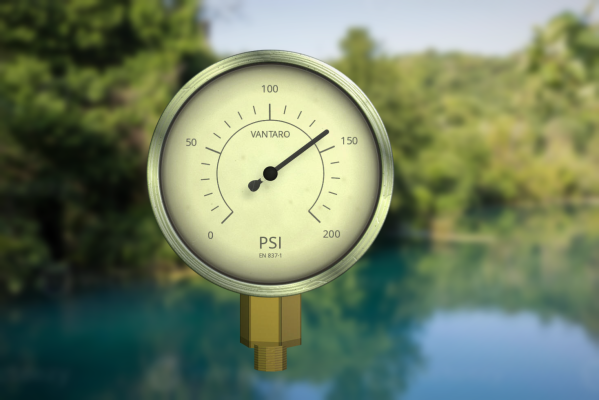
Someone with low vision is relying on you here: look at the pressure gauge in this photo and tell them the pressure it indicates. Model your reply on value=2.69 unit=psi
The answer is value=140 unit=psi
